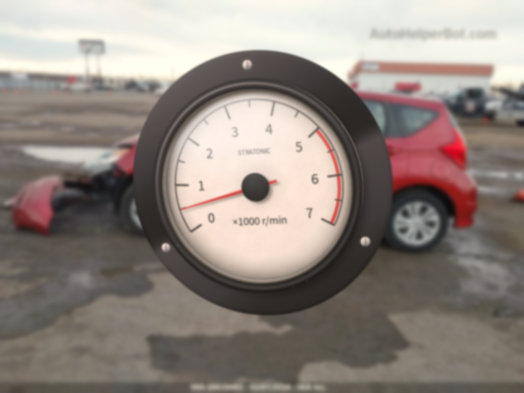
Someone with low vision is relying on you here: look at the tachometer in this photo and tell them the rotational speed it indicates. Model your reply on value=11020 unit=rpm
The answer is value=500 unit=rpm
